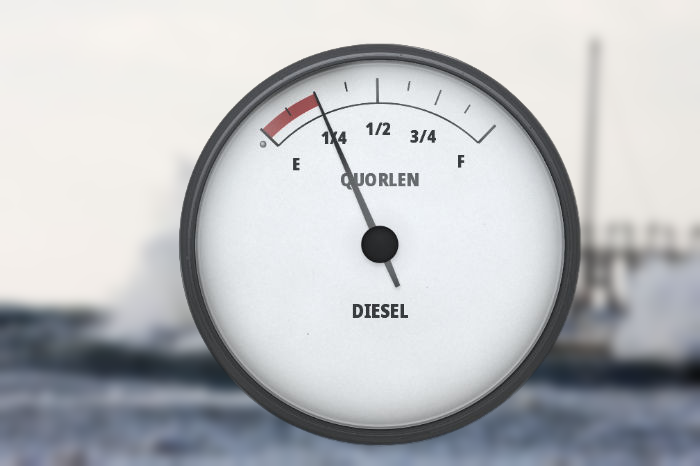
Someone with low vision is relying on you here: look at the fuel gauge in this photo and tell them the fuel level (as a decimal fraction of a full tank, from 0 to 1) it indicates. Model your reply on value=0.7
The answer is value=0.25
